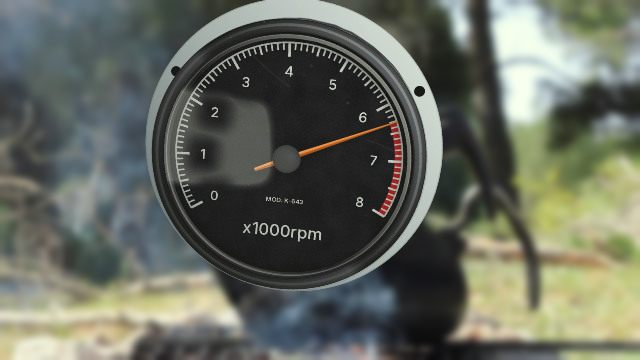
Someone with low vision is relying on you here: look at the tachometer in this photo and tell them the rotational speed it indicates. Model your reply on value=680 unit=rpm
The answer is value=6300 unit=rpm
